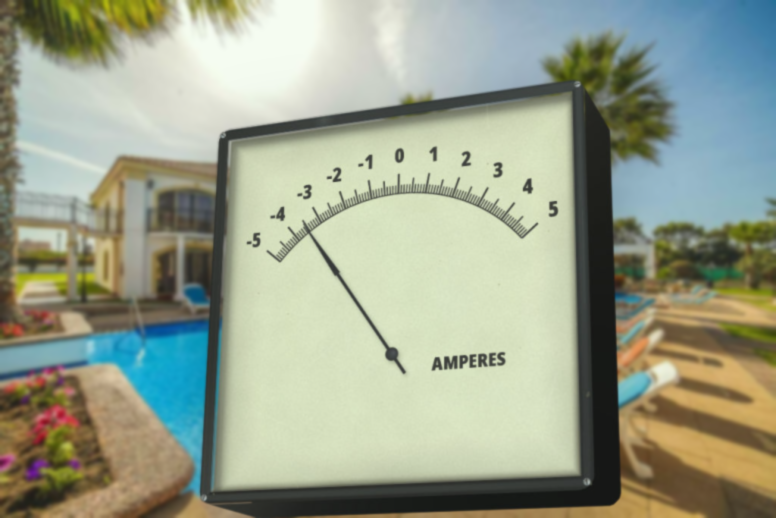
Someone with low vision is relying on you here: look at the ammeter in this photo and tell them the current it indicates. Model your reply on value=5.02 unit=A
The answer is value=-3.5 unit=A
